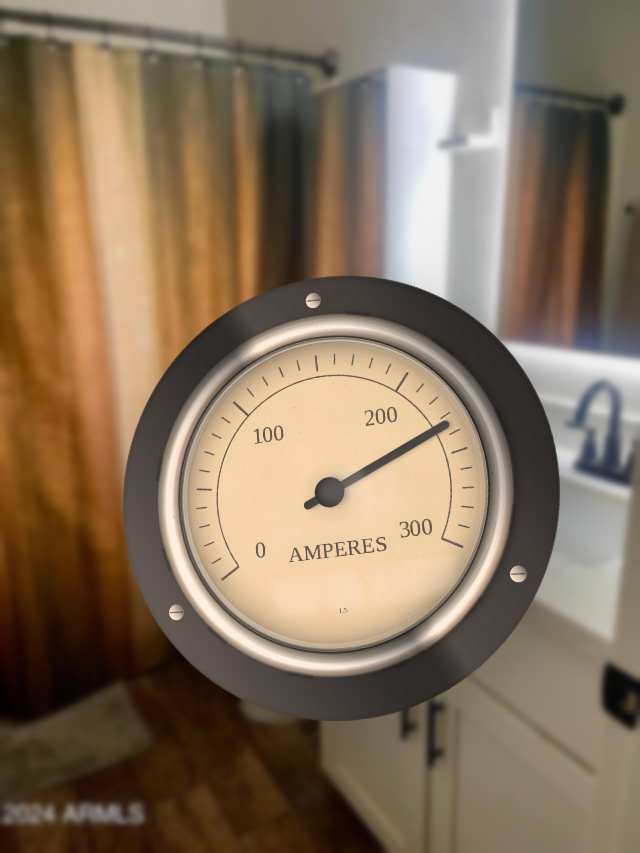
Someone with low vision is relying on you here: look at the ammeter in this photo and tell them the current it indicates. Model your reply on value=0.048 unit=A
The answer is value=235 unit=A
